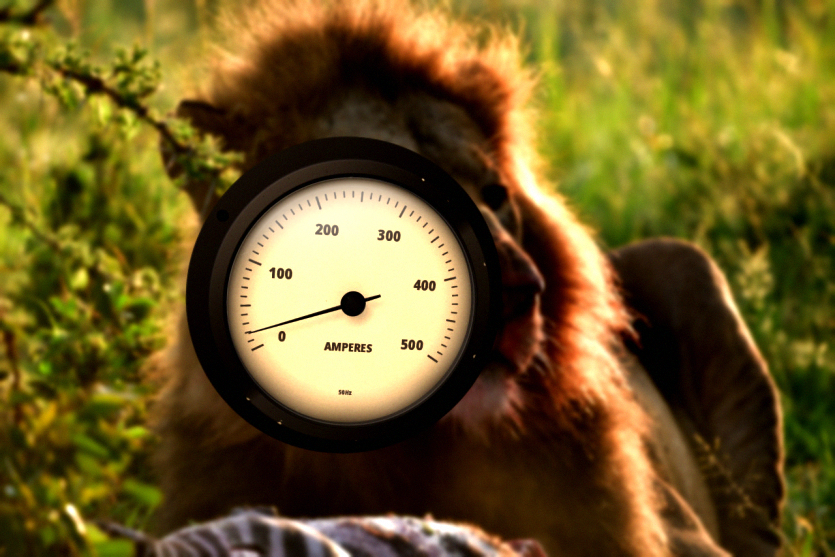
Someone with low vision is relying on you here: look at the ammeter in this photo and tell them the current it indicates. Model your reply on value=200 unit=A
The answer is value=20 unit=A
